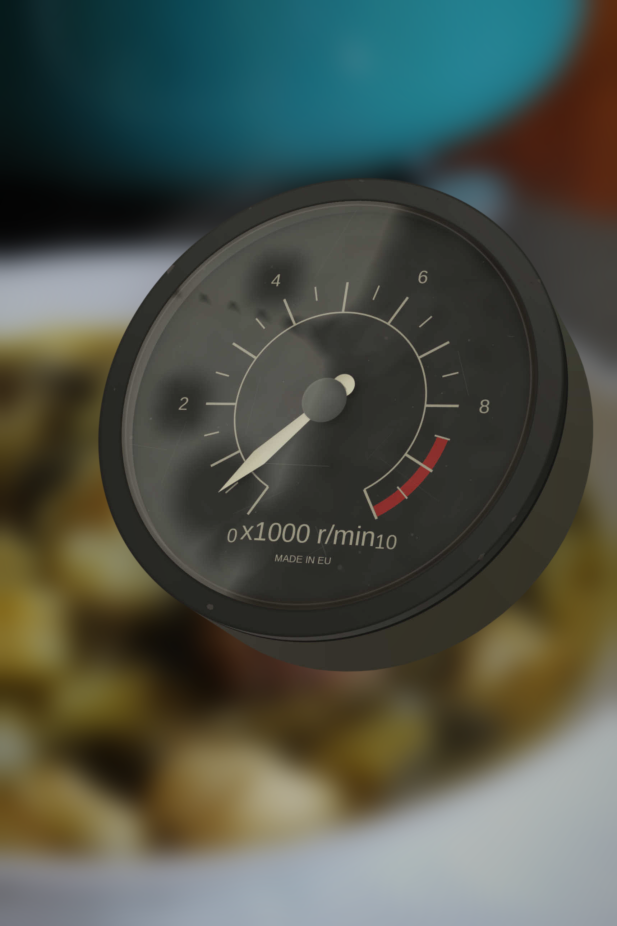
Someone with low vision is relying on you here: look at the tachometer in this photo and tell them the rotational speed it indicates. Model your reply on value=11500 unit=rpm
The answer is value=500 unit=rpm
